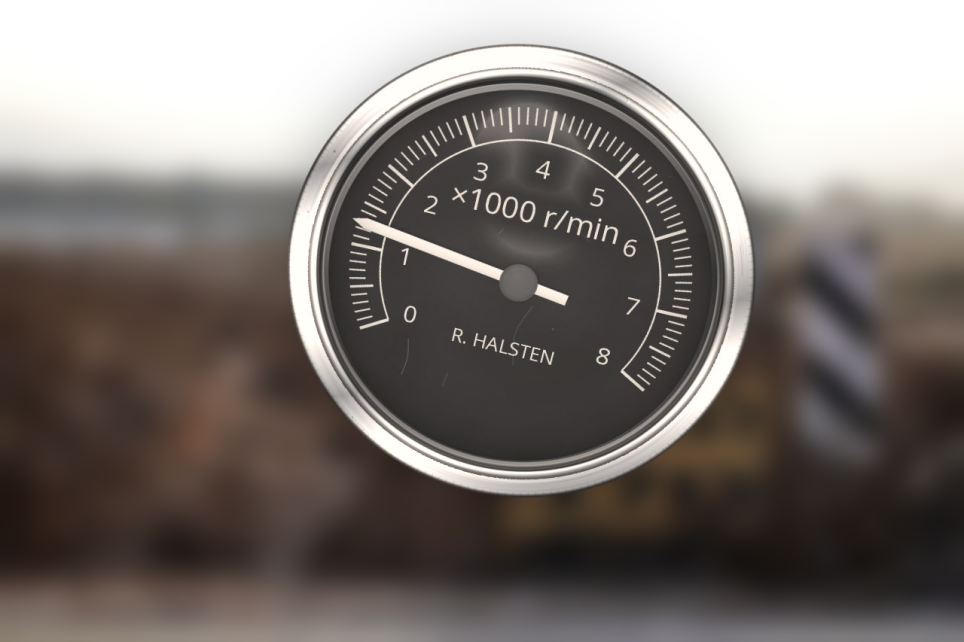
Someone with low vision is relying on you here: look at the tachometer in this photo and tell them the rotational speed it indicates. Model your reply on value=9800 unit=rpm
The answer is value=1300 unit=rpm
